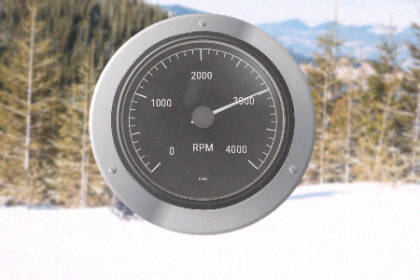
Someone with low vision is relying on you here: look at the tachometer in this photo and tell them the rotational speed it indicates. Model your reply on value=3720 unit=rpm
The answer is value=3000 unit=rpm
